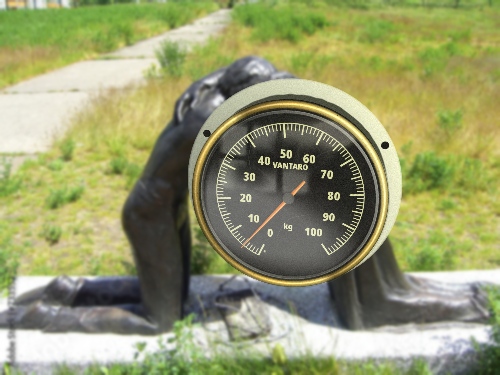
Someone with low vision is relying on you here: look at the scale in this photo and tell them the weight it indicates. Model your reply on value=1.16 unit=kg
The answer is value=5 unit=kg
